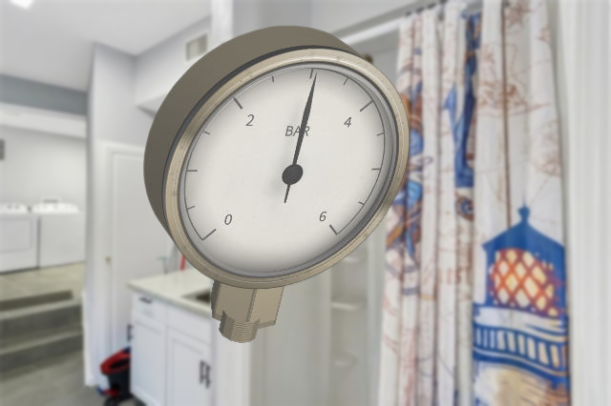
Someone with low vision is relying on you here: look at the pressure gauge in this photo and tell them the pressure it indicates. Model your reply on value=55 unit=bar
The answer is value=3 unit=bar
